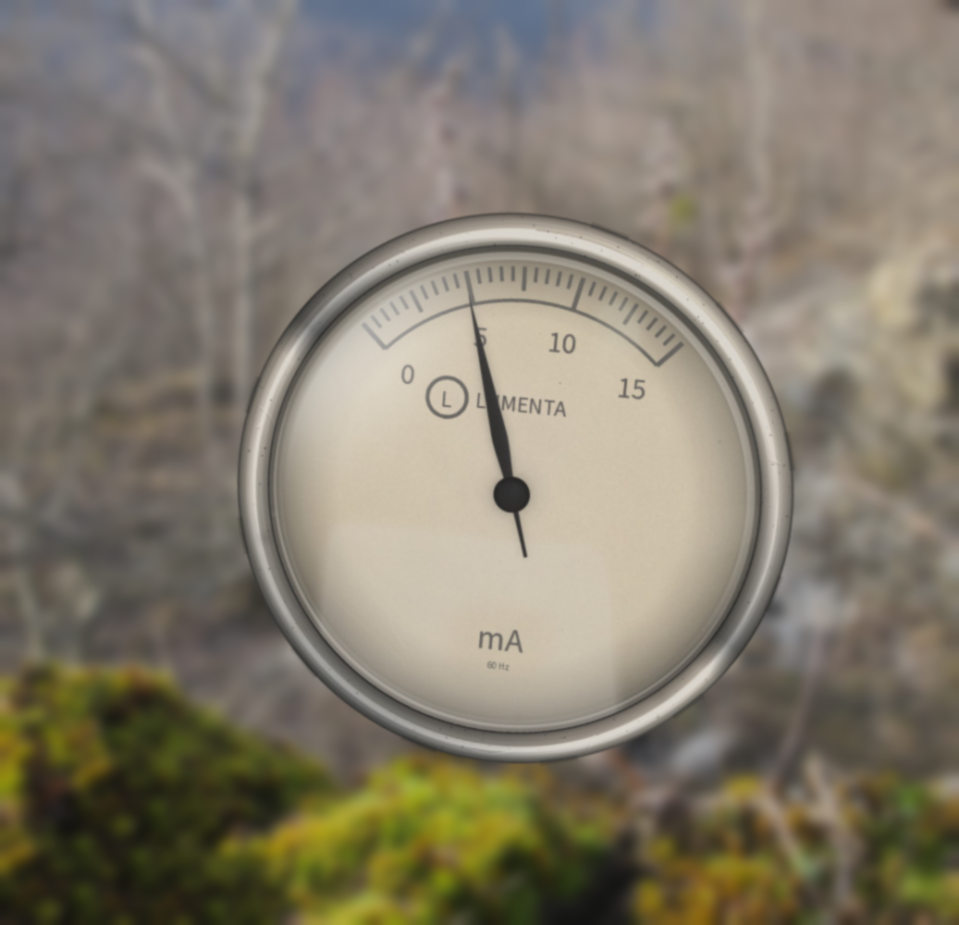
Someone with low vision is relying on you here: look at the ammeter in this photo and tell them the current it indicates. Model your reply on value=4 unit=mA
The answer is value=5 unit=mA
